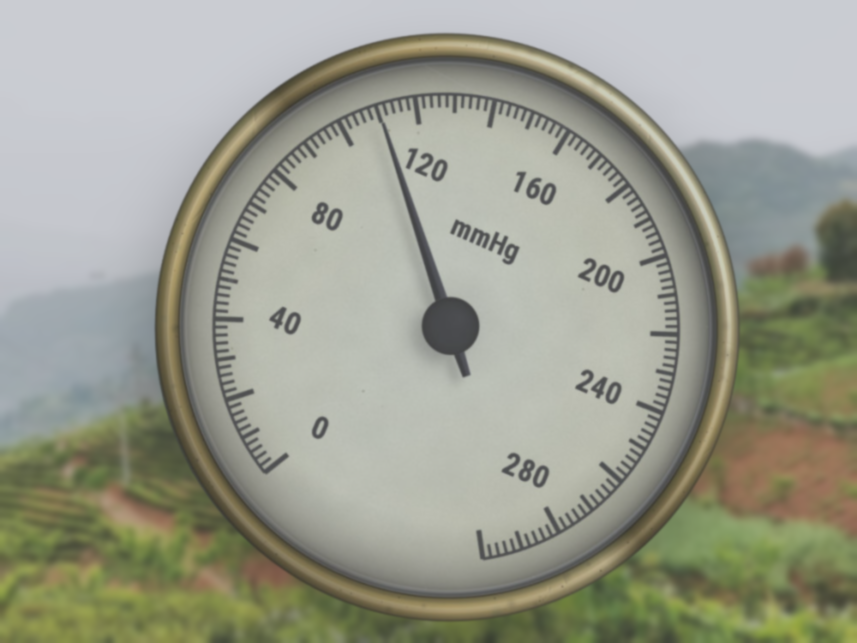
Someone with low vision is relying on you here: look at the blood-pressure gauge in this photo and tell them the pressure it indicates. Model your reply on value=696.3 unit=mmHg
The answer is value=110 unit=mmHg
